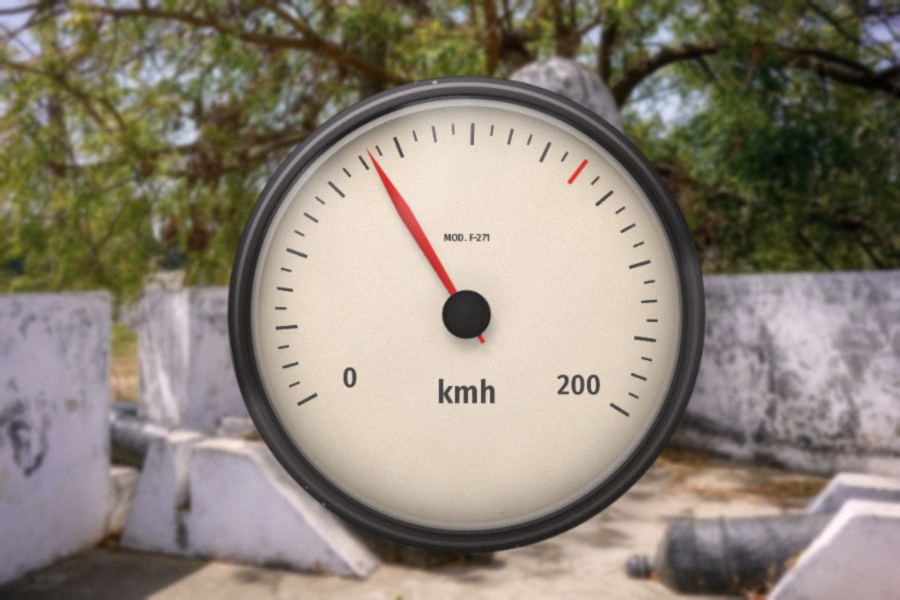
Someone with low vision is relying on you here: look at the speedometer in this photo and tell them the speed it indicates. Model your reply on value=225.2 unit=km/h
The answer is value=72.5 unit=km/h
